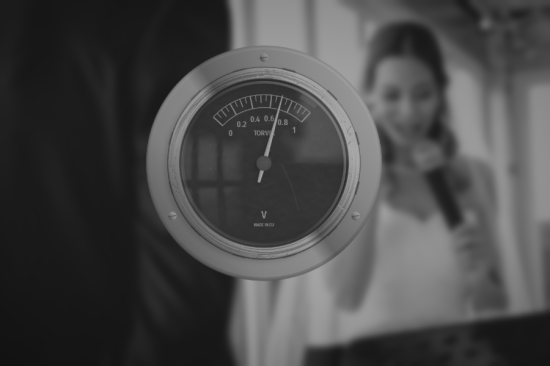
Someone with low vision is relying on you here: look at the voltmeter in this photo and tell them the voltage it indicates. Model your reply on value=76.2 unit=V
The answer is value=0.7 unit=V
